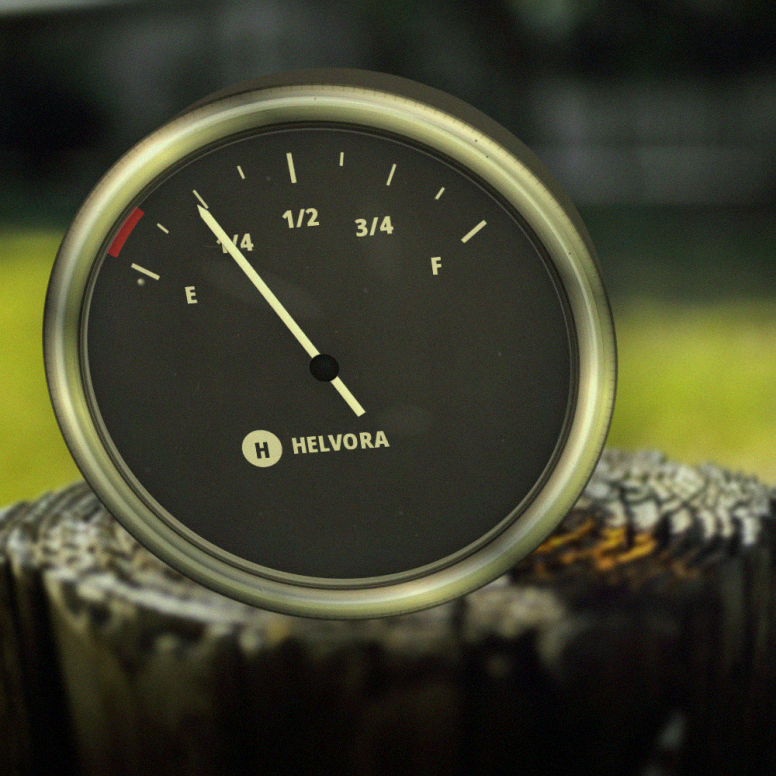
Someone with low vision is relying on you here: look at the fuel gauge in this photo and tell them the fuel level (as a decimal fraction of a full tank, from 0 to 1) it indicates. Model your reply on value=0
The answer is value=0.25
